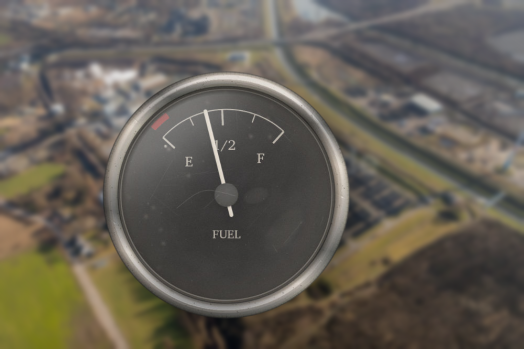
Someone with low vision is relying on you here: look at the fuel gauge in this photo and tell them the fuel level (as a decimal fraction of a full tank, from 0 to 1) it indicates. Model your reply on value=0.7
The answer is value=0.375
